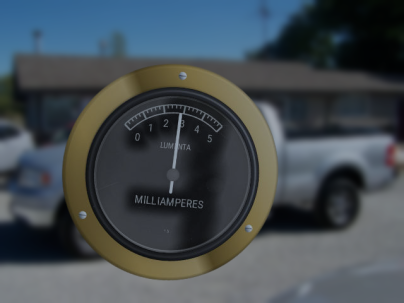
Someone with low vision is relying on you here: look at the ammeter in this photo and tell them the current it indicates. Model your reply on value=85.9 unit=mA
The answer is value=2.8 unit=mA
